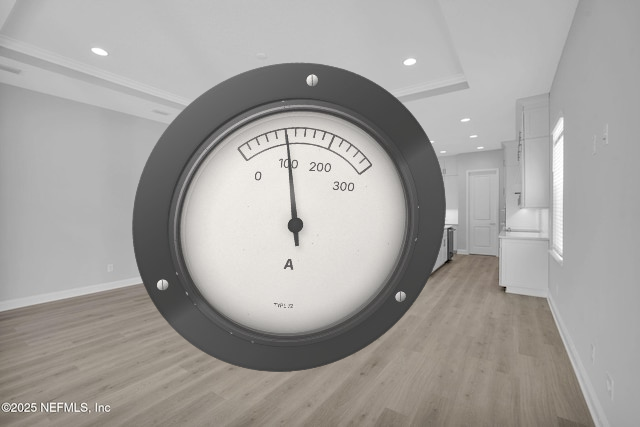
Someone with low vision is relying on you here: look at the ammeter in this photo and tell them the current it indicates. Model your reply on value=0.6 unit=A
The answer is value=100 unit=A
